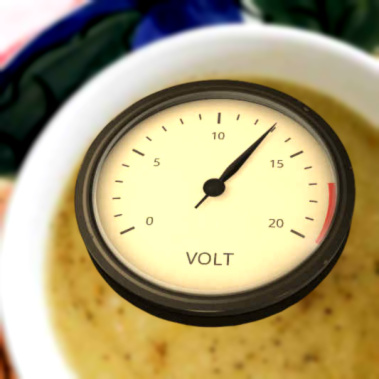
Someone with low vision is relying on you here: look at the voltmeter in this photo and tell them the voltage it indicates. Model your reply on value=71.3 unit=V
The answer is value=13 unit=V
